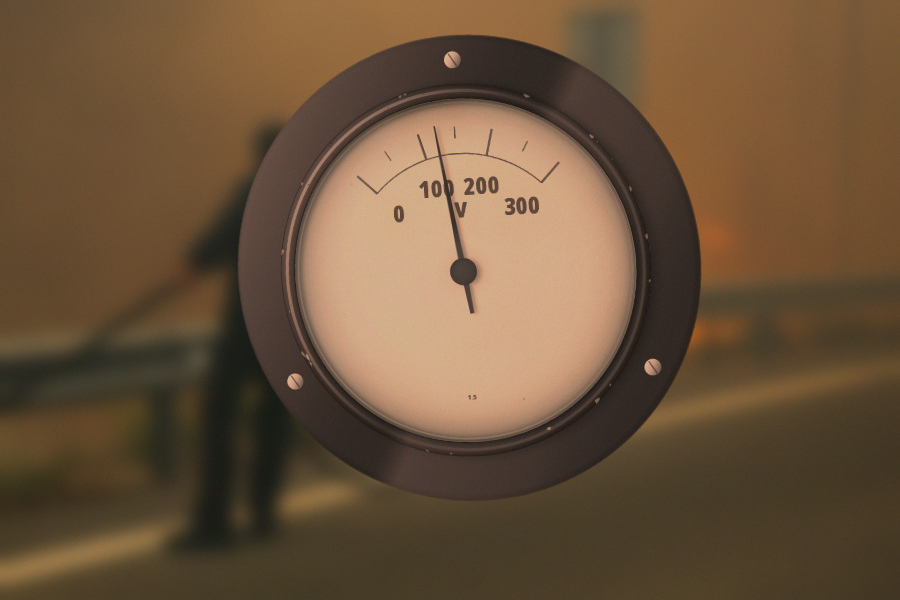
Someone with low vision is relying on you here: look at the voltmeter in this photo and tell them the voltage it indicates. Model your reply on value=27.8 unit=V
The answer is value=125 unit=V
